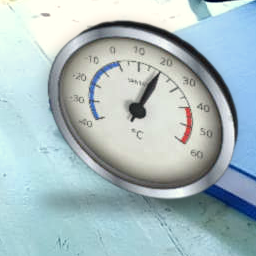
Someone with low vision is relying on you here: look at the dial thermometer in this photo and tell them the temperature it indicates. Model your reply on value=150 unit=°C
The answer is value=20 unit=°C
